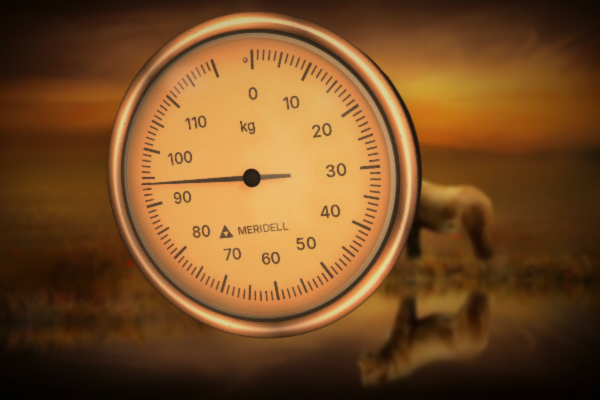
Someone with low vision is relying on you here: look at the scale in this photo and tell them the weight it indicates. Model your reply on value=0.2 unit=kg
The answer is value=94 unit=kg
